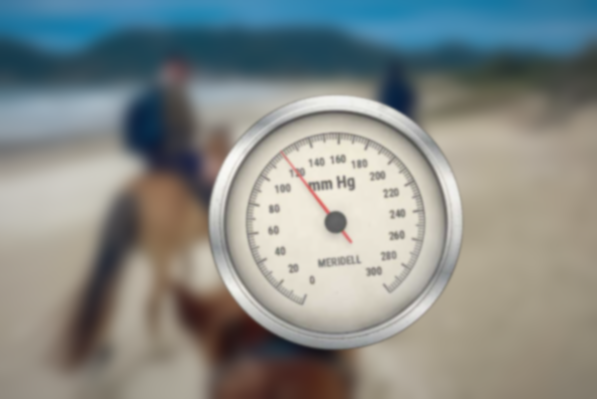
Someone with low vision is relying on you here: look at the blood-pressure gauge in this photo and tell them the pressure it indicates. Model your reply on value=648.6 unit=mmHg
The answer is value=120 unit=mmHg
